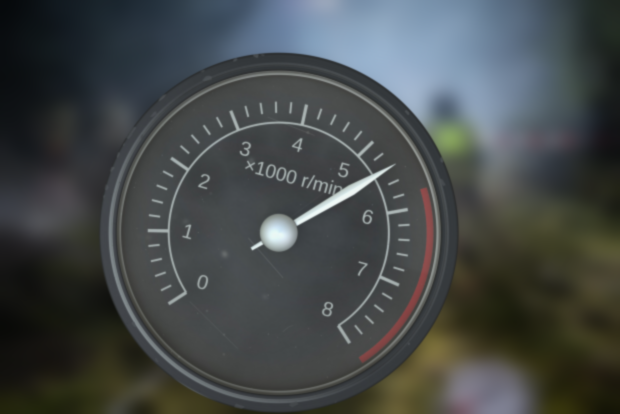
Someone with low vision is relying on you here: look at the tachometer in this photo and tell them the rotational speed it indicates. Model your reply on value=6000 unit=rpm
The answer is value=5400 unit=rpm
